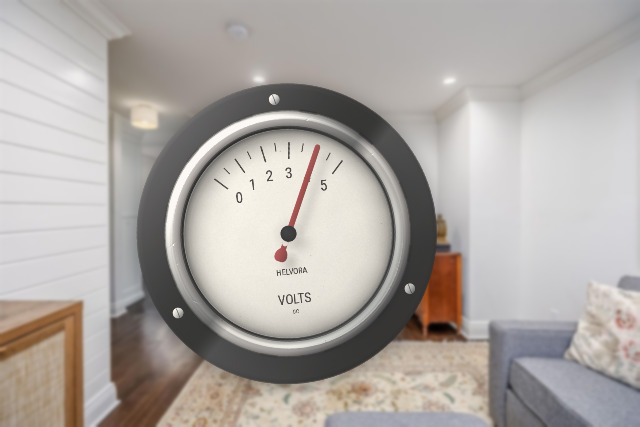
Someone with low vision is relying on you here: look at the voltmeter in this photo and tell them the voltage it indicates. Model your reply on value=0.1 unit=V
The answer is value=4 unit=V
